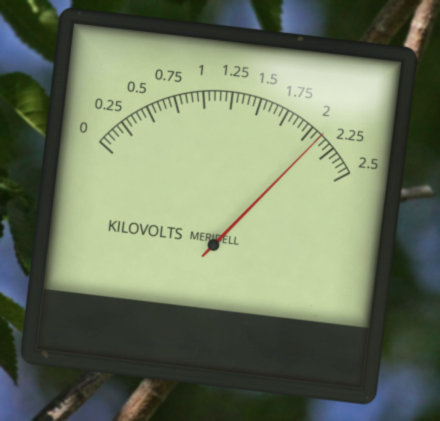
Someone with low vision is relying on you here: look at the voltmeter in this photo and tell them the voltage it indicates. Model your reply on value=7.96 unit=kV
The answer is value=2.1 unit=kV
